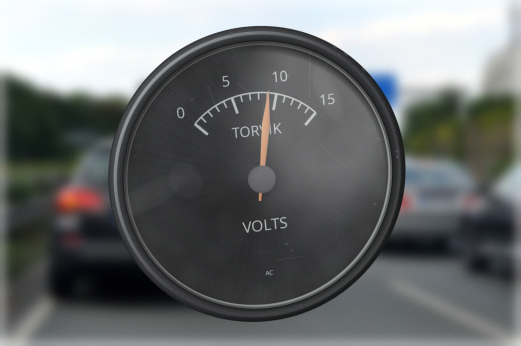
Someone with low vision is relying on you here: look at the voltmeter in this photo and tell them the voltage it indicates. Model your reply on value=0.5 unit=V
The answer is value=9 unit=V
